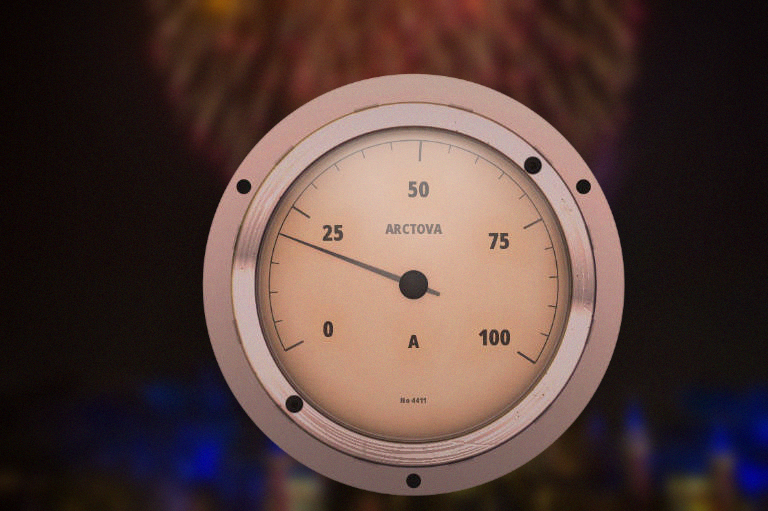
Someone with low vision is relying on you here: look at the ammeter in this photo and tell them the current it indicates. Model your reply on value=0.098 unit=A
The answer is value=20 unit=A
